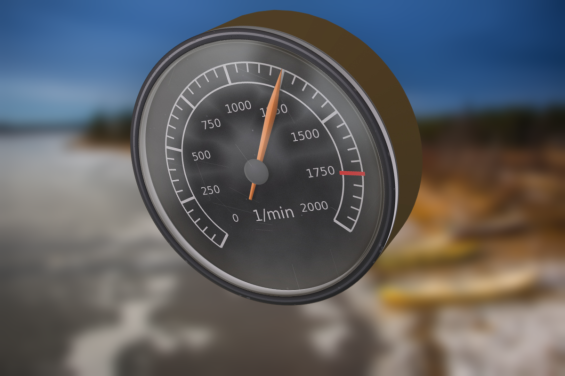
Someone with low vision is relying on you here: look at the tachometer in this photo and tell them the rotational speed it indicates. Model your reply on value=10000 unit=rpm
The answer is value=1250 unit=rpm
